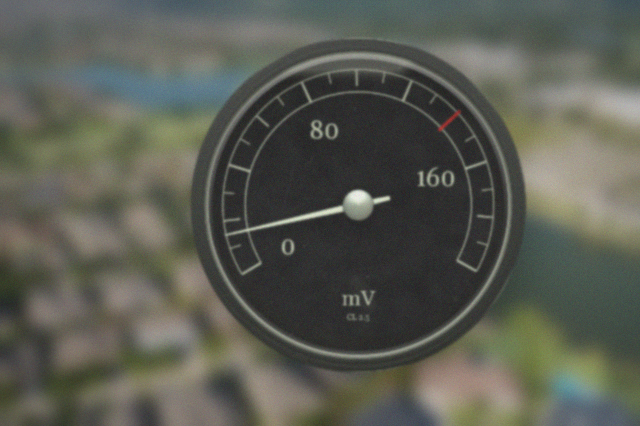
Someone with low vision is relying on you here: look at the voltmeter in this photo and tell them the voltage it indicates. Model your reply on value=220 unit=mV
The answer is value=15 unit=mV
